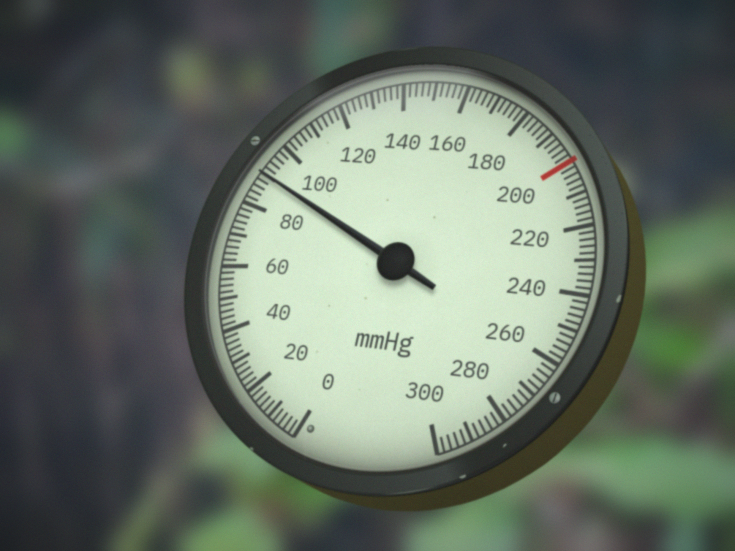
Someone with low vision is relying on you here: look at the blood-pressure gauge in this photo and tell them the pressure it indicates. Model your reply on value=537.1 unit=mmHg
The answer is value=90 unit=mmHg
